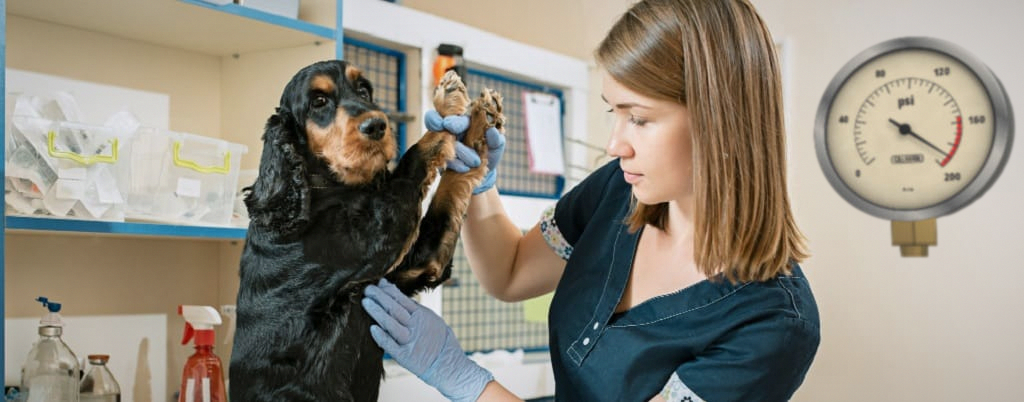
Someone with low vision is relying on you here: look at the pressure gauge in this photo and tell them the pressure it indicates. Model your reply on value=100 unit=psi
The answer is value=190 unit=psi
